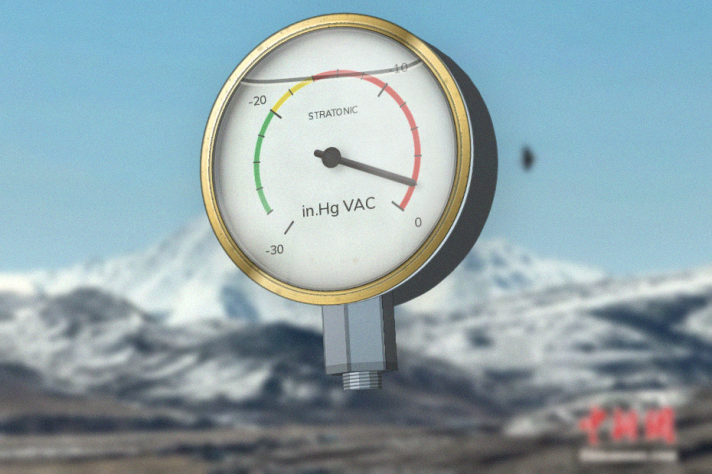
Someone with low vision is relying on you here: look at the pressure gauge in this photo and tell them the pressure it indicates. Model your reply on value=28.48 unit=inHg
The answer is value=-2 unit=inHg
